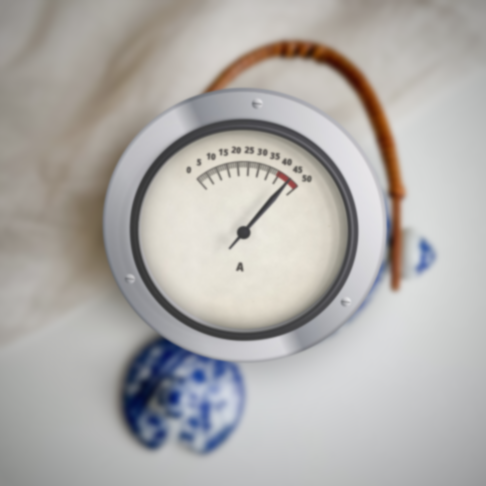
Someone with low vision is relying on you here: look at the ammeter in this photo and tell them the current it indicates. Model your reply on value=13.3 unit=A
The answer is value=45 unit=A
